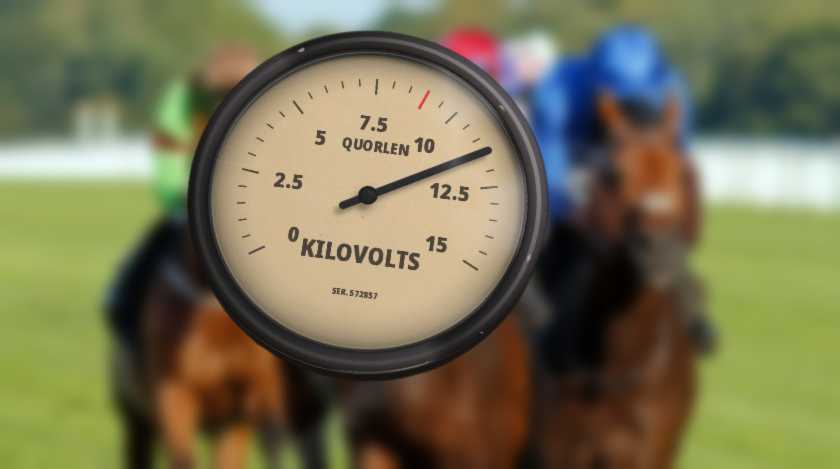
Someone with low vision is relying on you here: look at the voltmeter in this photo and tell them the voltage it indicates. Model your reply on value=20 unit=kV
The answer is value=11.5 unit=kV
